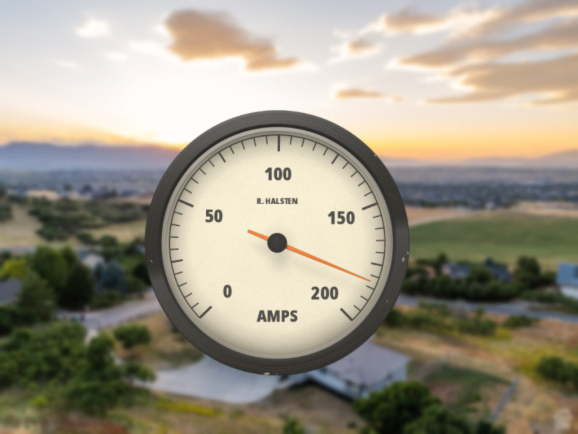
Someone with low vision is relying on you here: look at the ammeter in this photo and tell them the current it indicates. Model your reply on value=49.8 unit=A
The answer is value=182.5 unit=A
